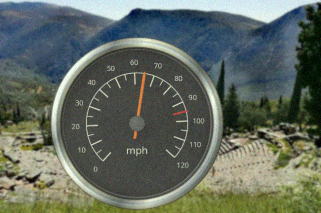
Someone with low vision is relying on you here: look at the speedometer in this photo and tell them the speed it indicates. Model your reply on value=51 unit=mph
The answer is value=65 unit=mph
